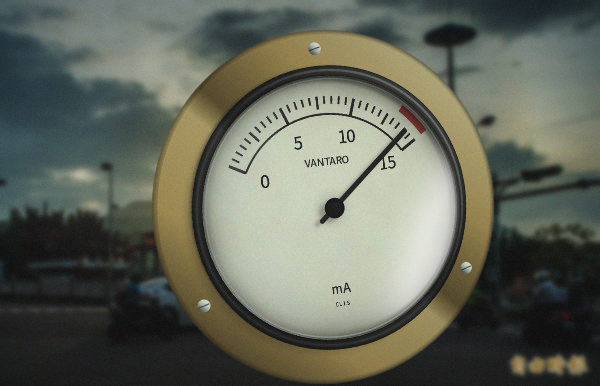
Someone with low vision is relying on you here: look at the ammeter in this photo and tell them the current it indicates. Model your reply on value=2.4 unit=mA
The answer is value=14 unit=mA
